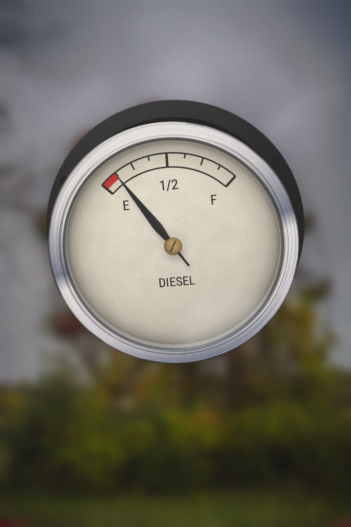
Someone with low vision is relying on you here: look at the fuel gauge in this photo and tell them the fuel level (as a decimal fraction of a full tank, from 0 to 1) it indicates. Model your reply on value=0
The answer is value=0.125
